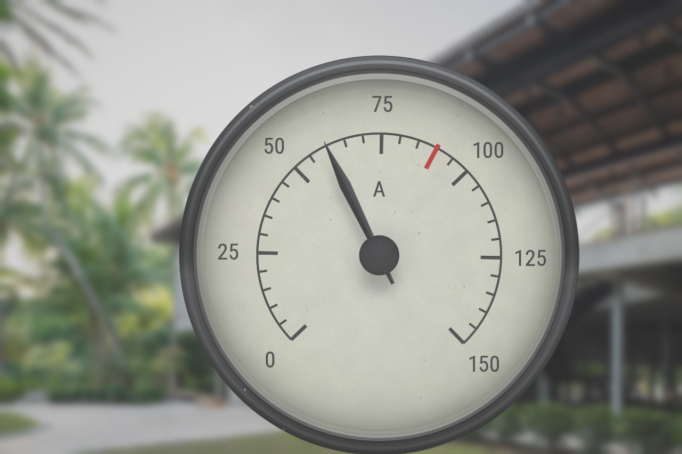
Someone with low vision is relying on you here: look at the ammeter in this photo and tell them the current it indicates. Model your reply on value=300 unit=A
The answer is value=60 unit=A
